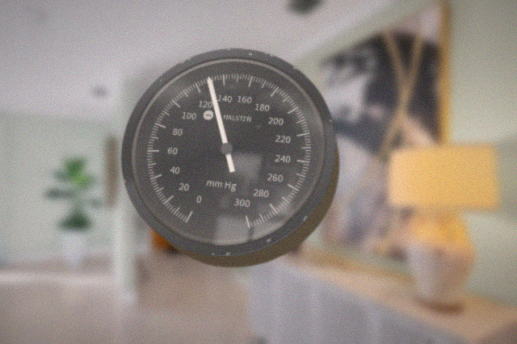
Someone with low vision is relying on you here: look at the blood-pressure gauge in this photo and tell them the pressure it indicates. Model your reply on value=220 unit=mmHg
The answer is value=130 unit=mmHg
